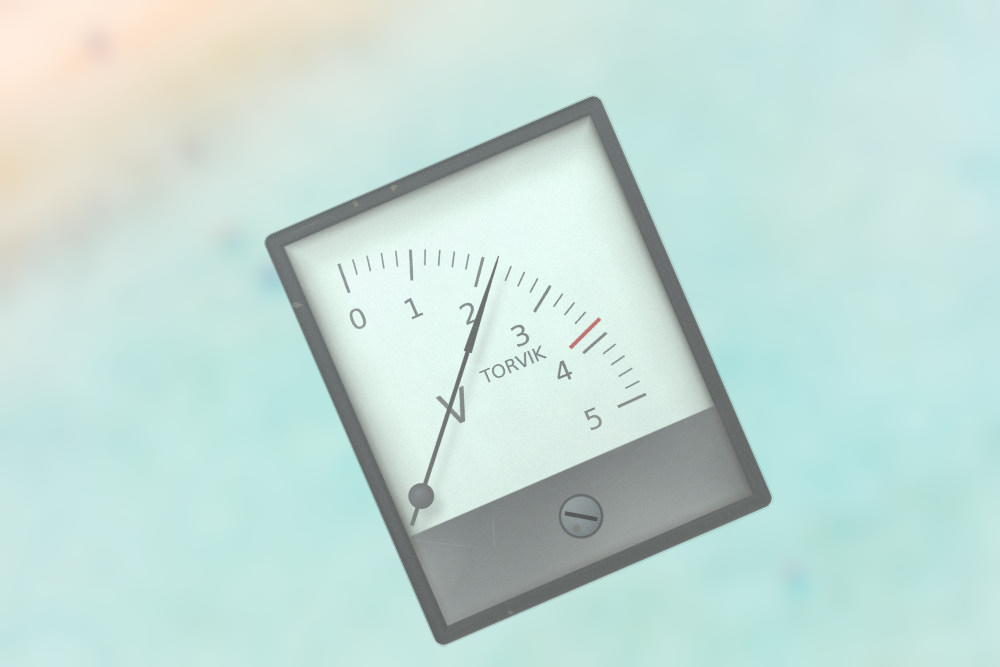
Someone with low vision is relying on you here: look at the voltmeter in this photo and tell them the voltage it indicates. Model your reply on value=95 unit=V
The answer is value=2.2 unit=V
